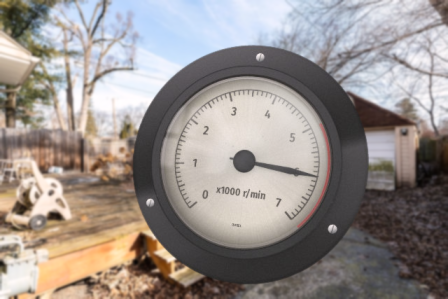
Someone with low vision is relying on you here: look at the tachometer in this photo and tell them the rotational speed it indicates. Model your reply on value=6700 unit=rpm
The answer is value=6000 unit=rpm
